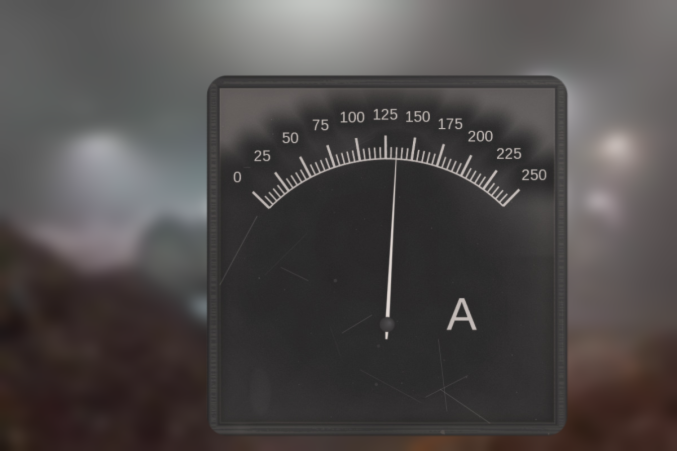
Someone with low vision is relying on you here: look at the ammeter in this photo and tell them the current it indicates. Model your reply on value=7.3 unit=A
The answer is value=135 unit=A
